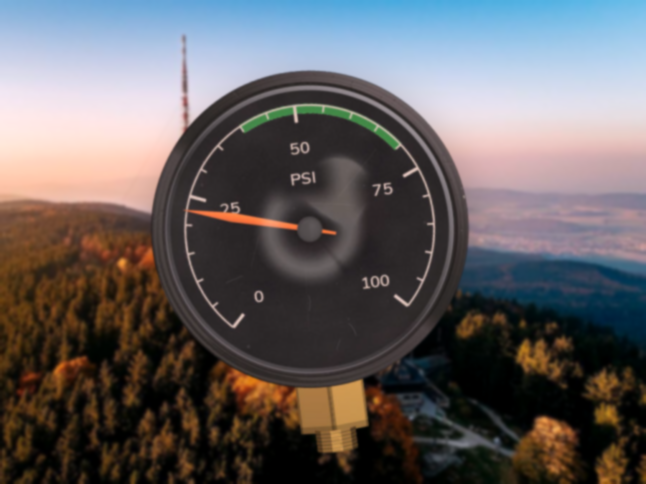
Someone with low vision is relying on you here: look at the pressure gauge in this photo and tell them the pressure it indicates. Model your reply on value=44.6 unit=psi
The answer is value=22.5 unit=psi
